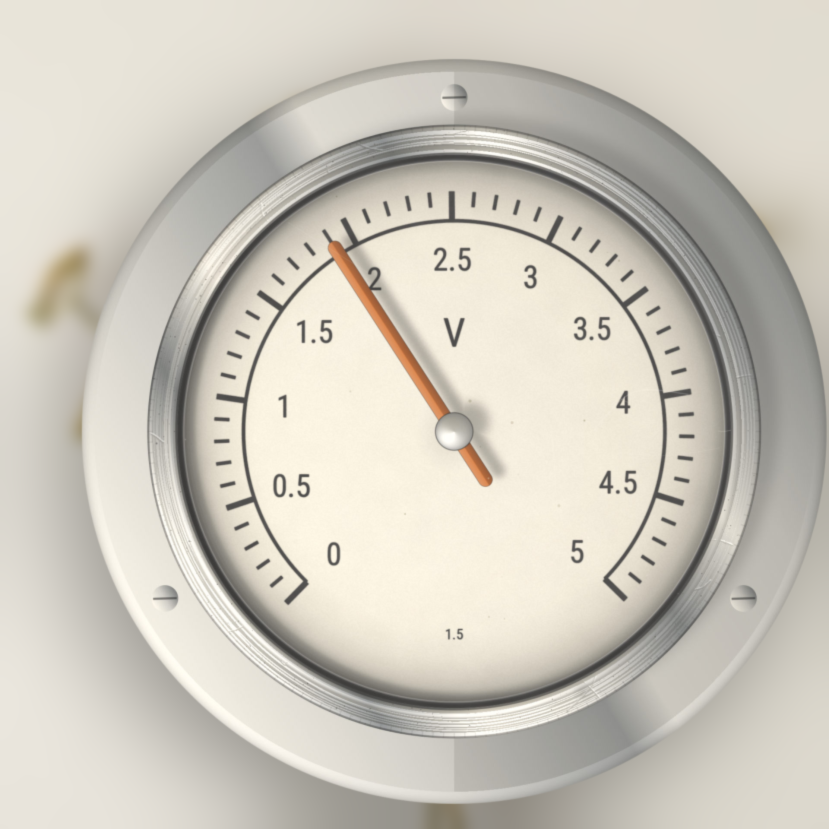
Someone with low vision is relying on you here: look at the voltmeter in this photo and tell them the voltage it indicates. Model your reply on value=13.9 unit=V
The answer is value=1.9 unit=V
